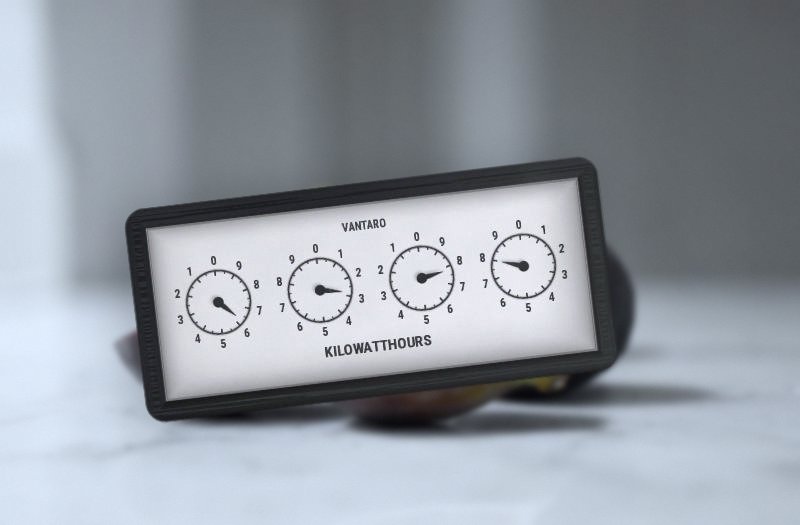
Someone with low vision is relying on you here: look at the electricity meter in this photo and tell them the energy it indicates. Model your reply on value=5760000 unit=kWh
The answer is value=6278 unit=kWh
